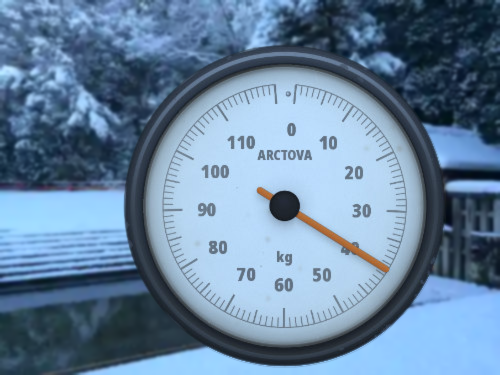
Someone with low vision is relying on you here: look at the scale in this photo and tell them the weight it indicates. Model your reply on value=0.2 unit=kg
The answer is value=40 unit=kg
